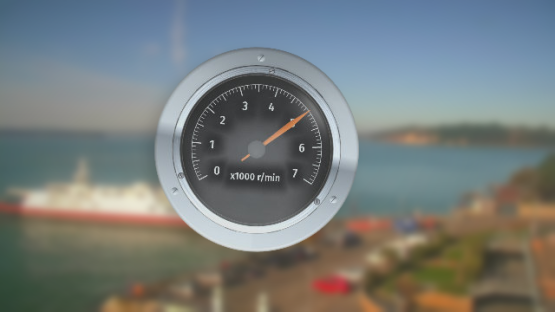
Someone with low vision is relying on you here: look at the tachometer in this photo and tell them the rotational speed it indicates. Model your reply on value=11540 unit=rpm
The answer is value=5000 unit=rpm
